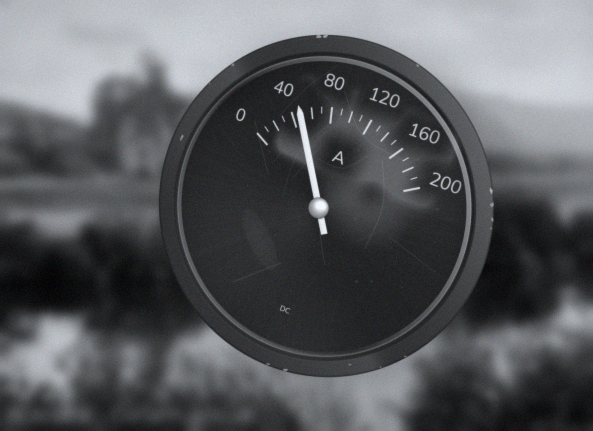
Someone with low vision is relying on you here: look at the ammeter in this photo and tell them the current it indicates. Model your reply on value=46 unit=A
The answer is value=50 unit=A
